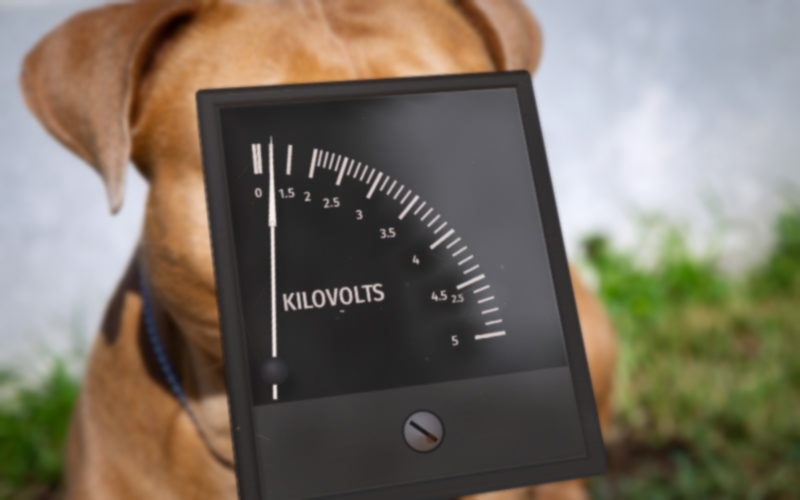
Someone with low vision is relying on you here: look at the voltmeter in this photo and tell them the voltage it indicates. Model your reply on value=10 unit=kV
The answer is value=1 unit=kV
